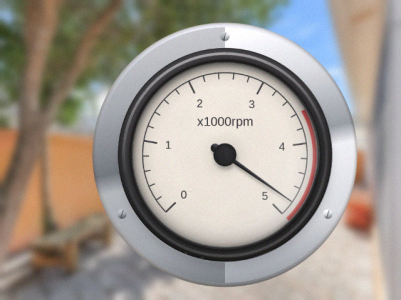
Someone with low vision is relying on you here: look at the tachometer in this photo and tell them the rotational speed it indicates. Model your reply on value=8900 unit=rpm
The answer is value=4800 unit=rpm
